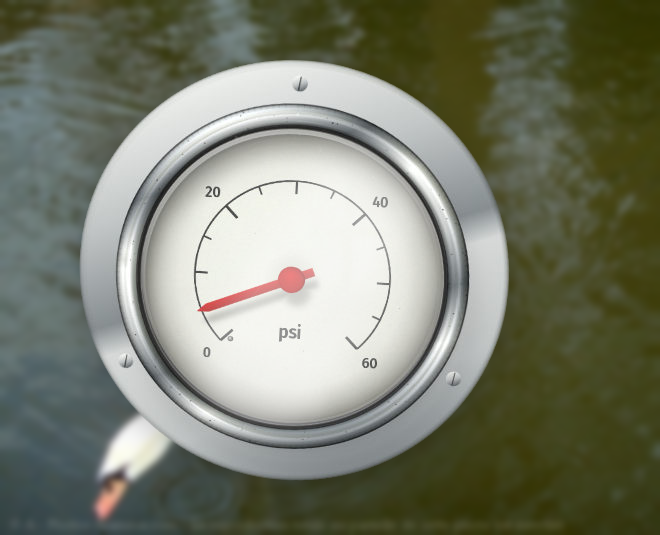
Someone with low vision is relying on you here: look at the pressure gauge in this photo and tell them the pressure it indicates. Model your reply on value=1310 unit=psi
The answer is value=5 unit=psi
